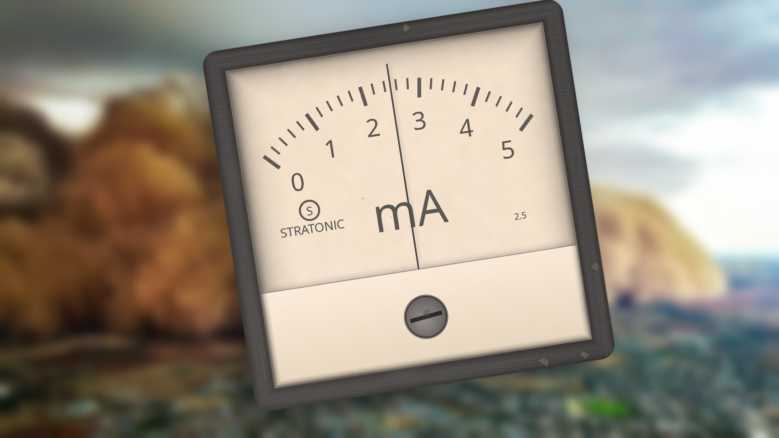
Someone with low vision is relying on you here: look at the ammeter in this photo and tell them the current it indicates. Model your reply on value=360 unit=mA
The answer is value=2.5 unit=mA
